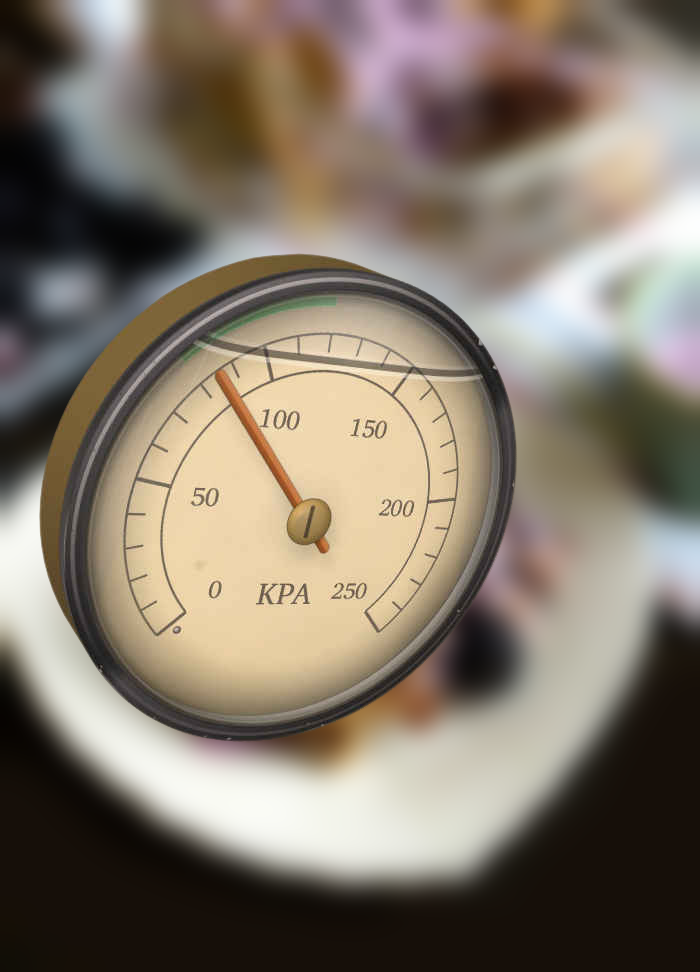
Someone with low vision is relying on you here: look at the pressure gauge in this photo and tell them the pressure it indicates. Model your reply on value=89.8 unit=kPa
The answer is value=85 unit=kPa
